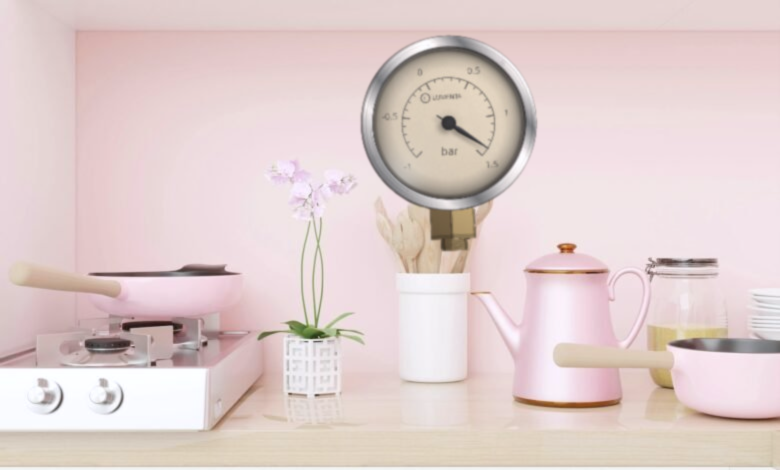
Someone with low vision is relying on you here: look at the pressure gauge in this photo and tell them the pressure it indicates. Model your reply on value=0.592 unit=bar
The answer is value=1.4 unit=bar
